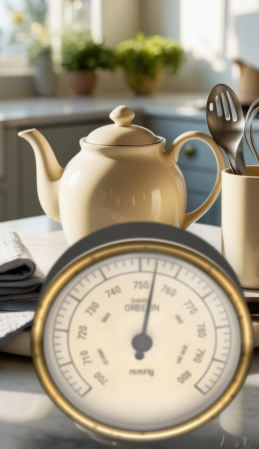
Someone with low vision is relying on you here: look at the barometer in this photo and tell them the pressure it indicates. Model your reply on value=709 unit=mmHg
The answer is value=754 unit=mmHg
